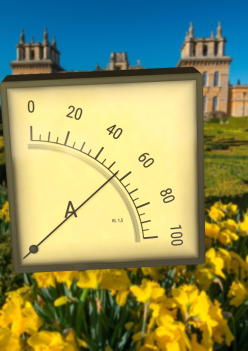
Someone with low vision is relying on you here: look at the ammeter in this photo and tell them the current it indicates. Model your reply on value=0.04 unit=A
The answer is value=55 unit=A
